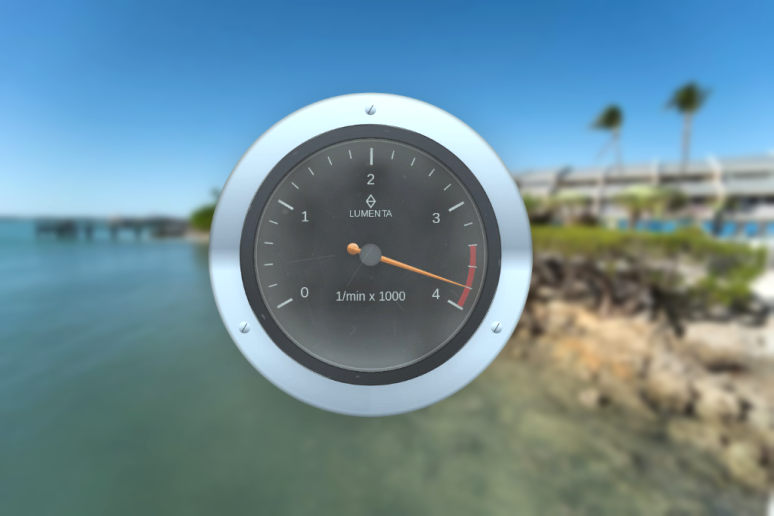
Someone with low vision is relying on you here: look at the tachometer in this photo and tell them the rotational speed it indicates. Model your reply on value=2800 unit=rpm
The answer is value=3800 unit=rpm
